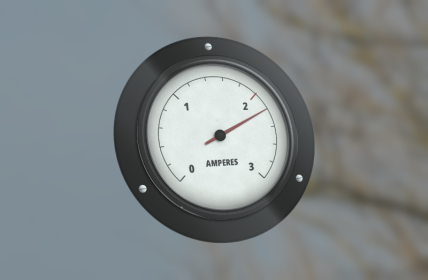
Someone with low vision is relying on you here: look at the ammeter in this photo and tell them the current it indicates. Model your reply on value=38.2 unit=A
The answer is value=2.2 unit=A
